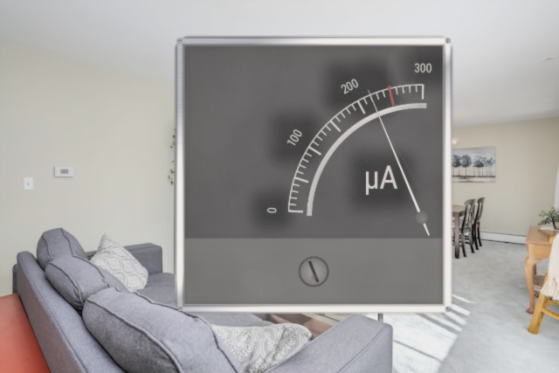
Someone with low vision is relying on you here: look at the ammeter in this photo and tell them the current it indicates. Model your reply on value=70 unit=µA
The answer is value=220 unit=µA
